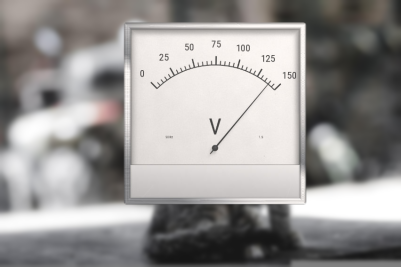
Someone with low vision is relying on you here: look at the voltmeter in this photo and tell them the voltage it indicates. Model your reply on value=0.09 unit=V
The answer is value=140 unit=V
